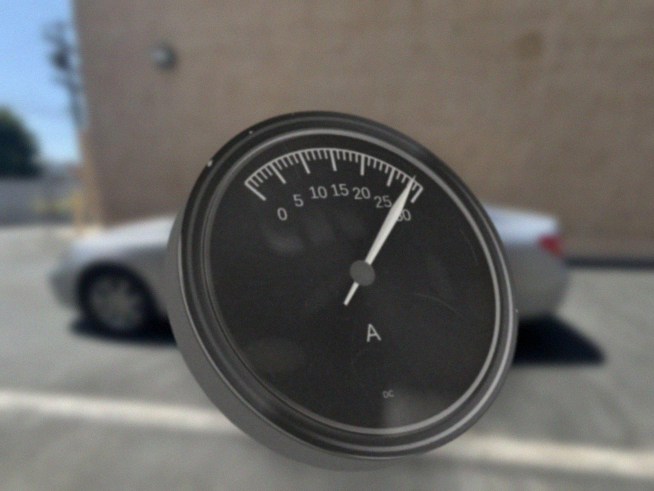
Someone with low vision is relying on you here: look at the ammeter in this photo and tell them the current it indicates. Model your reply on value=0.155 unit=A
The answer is value=28 unit=A
